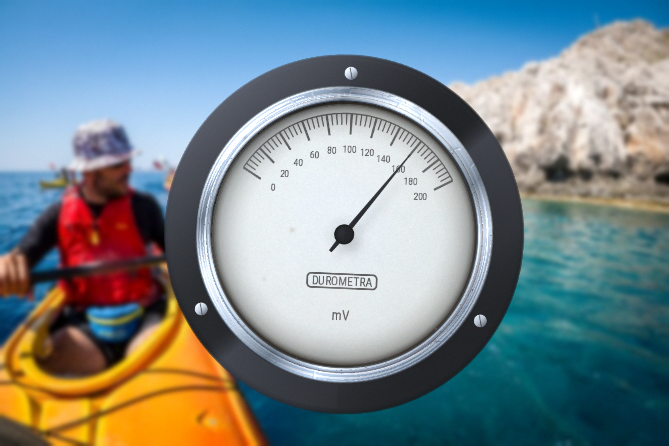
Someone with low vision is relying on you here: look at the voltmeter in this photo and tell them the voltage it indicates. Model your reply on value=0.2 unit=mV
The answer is value=160 unit=mV
